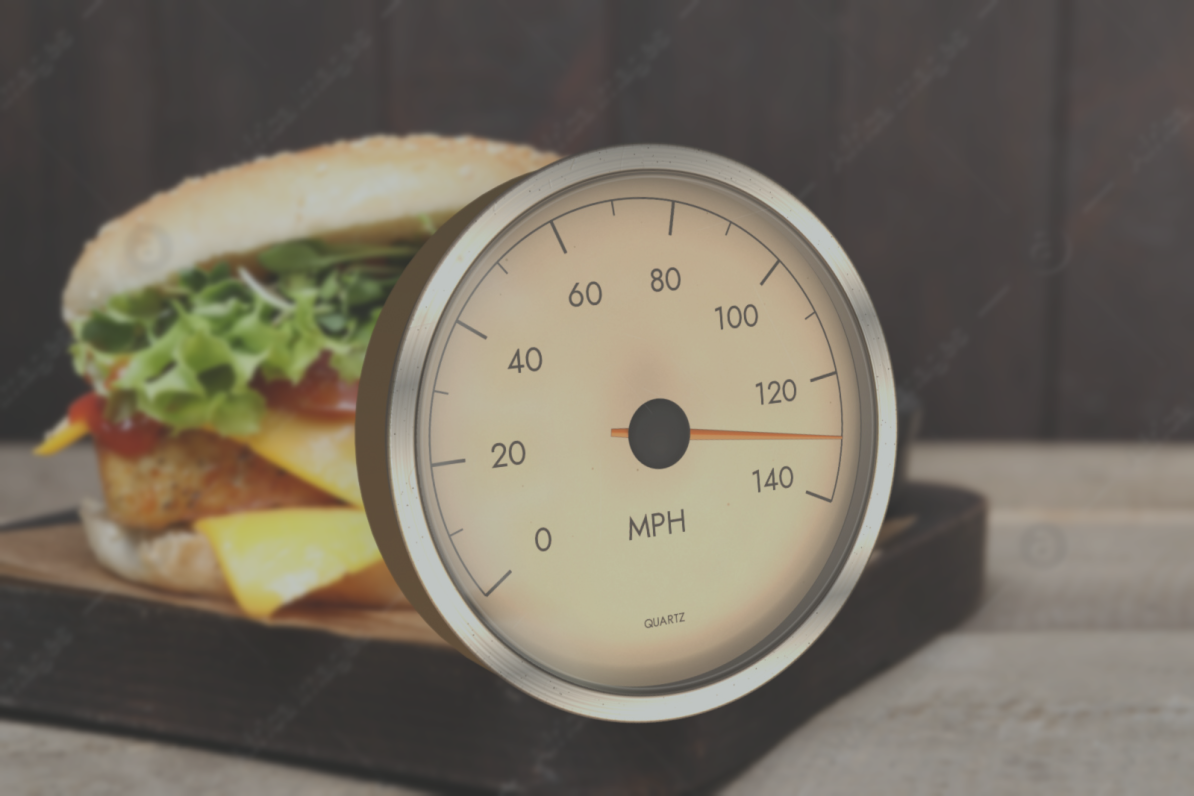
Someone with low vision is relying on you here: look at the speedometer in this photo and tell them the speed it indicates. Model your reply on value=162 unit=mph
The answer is value=130 unit=mph
